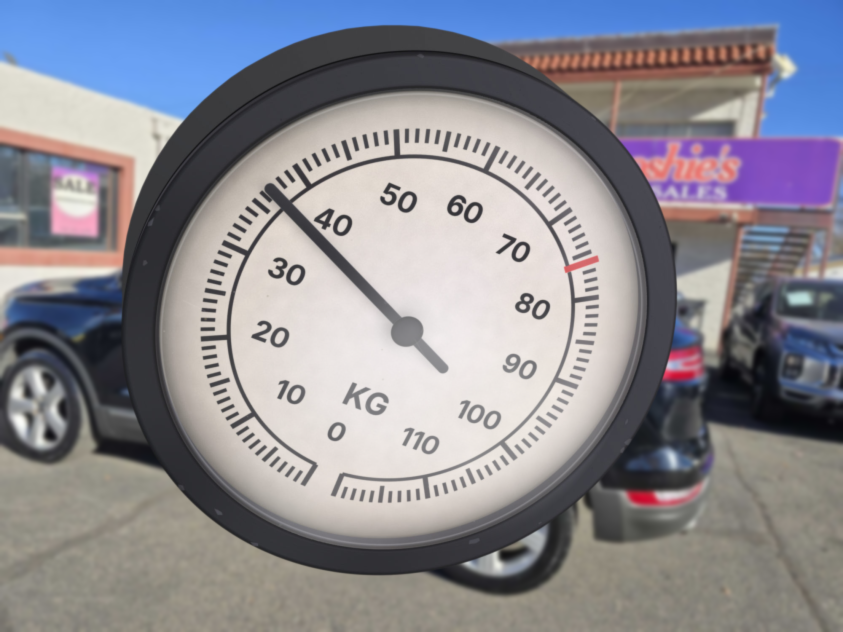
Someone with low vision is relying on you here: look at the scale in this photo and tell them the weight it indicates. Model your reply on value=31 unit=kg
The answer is value=37 unit=kg
